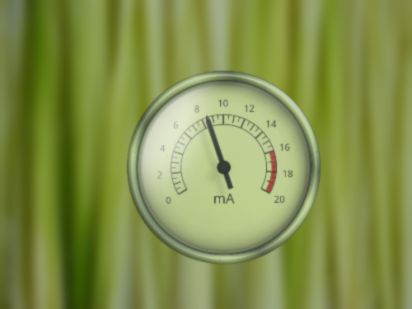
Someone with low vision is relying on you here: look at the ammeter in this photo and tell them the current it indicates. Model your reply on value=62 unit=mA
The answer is value=8.5 unit=mA
